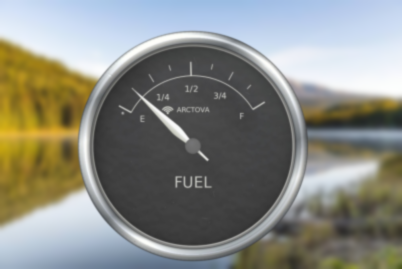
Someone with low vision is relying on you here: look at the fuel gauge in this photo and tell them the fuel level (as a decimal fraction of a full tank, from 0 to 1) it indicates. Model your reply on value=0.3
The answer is value=0.125
